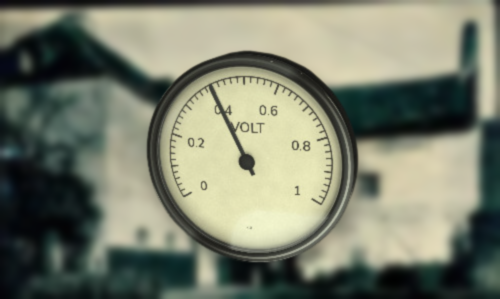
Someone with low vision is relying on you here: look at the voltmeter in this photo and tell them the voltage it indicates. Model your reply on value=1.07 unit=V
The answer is value=0.4 unit=V
